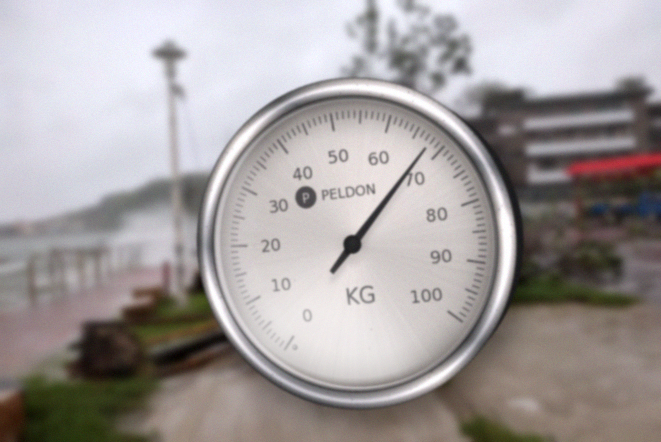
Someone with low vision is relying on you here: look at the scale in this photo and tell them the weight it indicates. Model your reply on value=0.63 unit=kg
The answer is value=68 unit=kg
